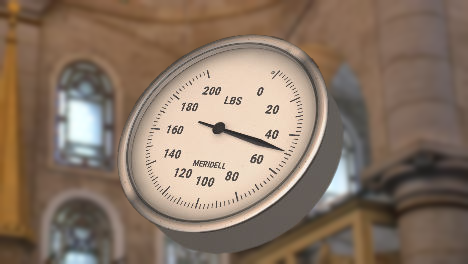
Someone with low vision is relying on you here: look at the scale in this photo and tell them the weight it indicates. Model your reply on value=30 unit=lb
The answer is value=50 unit=lb
